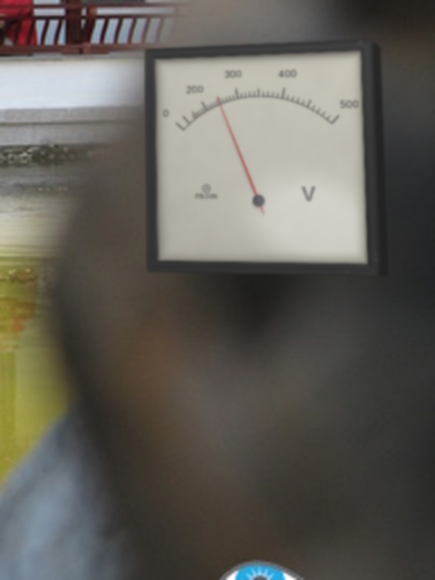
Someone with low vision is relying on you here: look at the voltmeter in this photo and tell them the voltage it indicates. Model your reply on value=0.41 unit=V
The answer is value=250 unit=V
